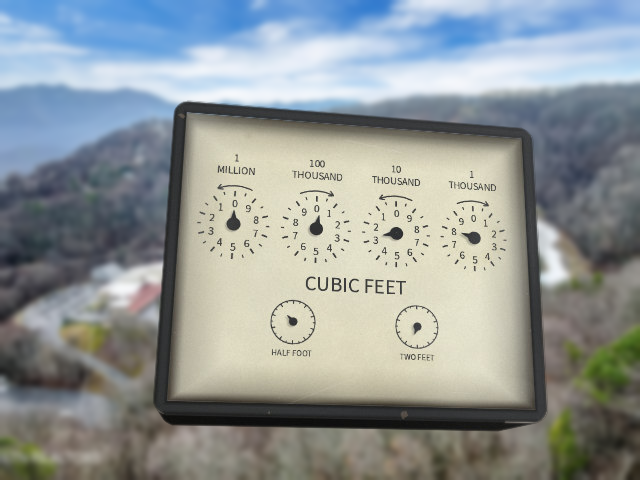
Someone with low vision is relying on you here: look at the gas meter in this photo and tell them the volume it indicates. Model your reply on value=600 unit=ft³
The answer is value=2800 unit=ft³
